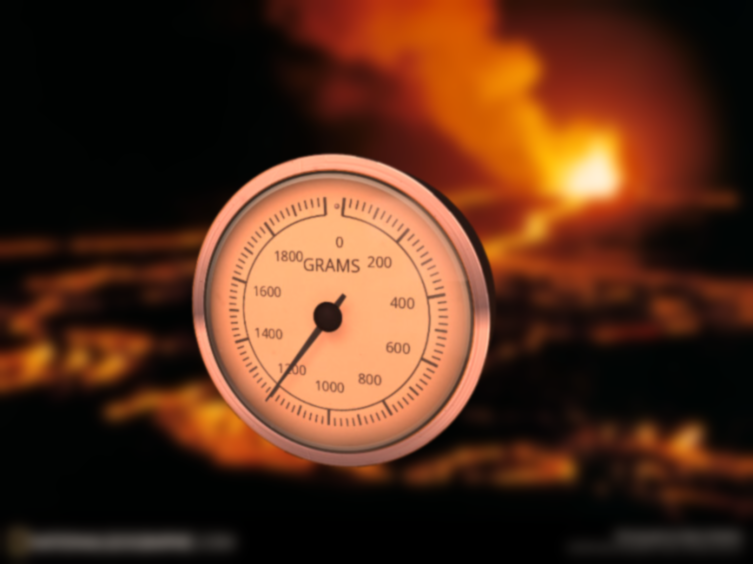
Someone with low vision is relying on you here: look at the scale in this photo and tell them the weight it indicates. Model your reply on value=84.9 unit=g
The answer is value=1200 unit=g
